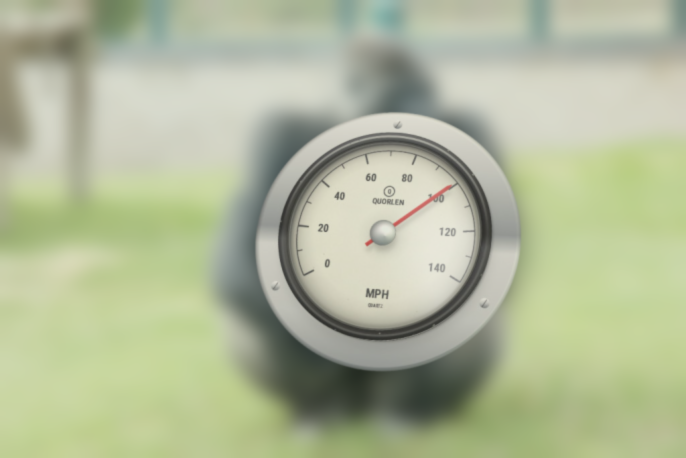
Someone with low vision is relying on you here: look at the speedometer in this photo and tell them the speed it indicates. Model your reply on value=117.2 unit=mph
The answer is value=100 unit=mph
